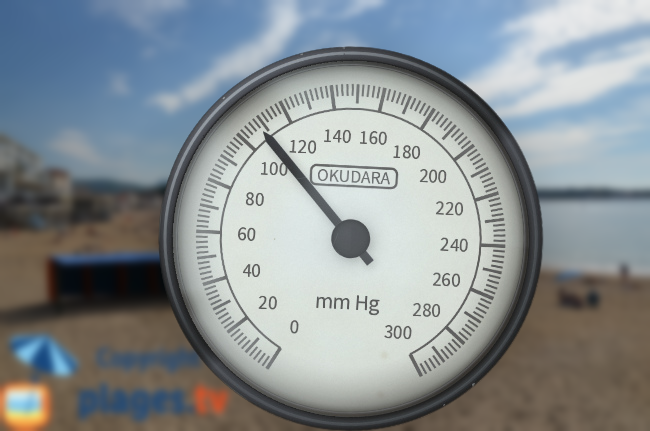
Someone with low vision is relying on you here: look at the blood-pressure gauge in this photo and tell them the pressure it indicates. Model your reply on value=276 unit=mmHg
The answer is value=108 unit=mmHg
